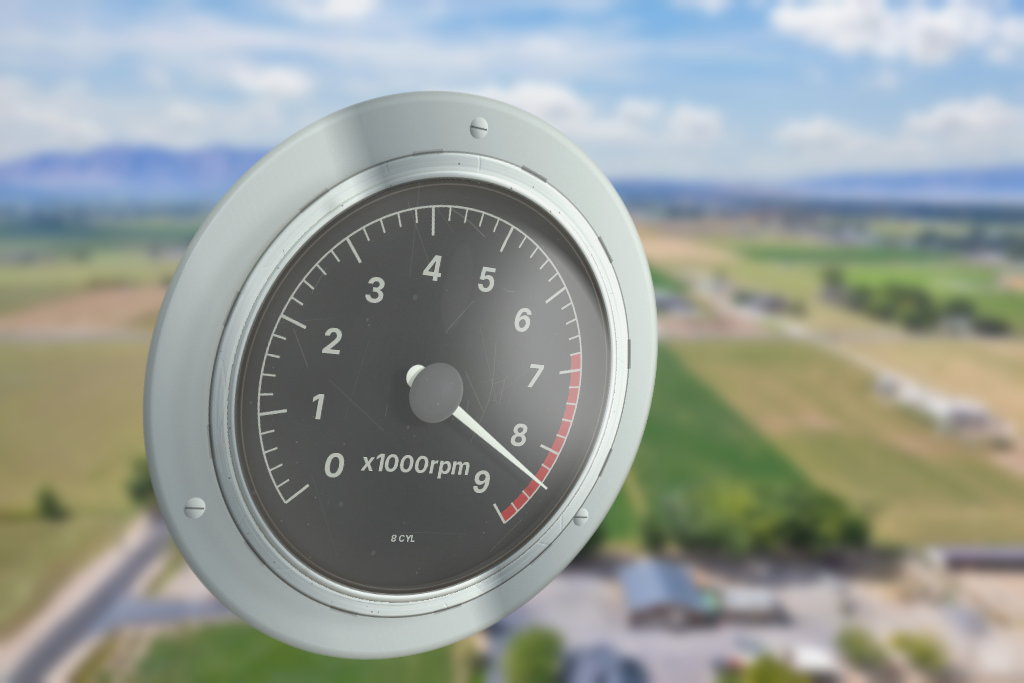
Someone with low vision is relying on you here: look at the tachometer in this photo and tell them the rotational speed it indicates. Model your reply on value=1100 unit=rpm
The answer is value=8400 unit=rpm
